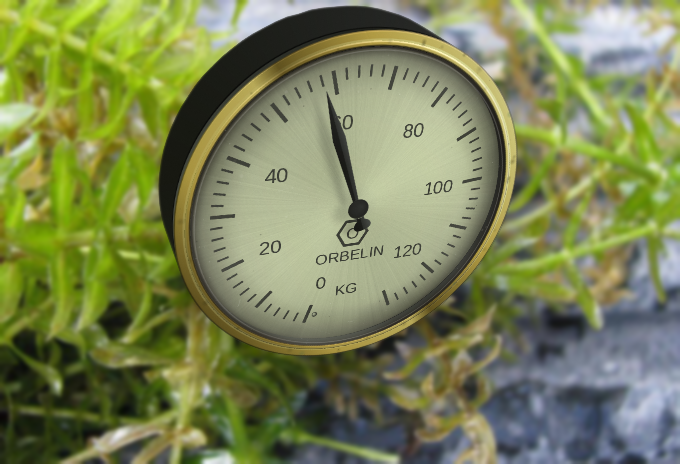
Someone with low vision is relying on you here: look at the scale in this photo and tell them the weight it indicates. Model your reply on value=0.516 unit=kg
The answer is value=58 unit=kg
